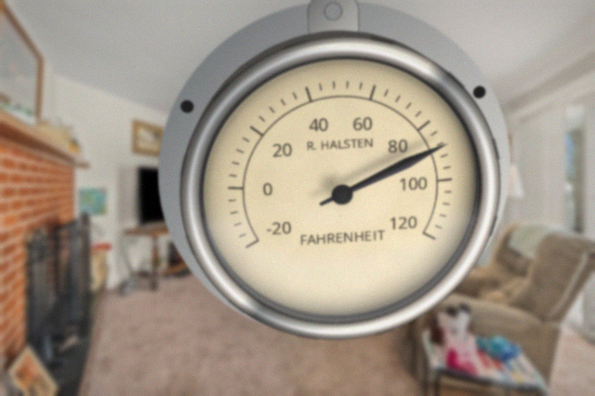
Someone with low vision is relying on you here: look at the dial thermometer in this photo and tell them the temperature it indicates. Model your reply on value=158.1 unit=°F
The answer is value=88 unit=°F
